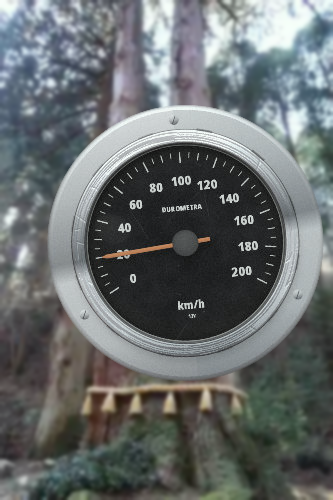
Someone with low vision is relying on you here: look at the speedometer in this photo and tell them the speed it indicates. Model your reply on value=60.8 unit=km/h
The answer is value=20 unit=km/h
